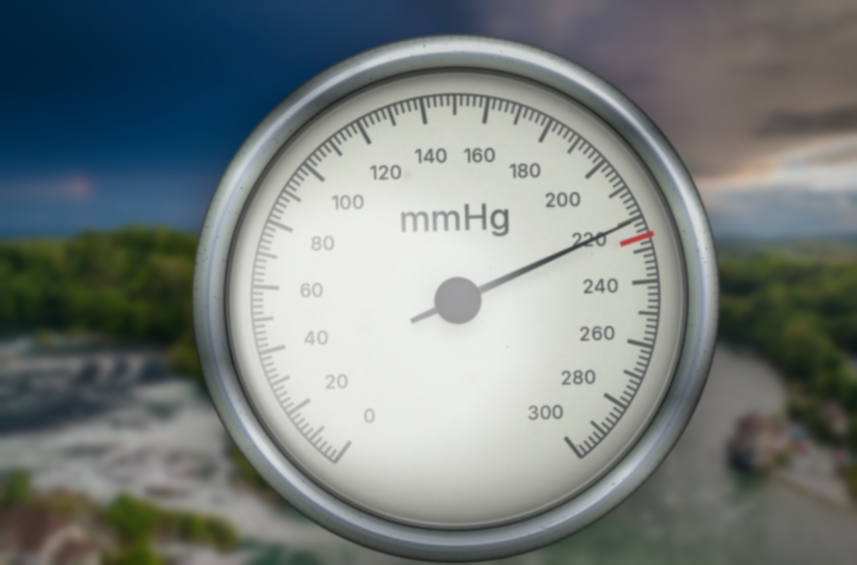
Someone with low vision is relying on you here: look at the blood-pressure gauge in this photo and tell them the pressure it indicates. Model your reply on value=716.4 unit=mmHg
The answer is value=220 unit=mmHg
